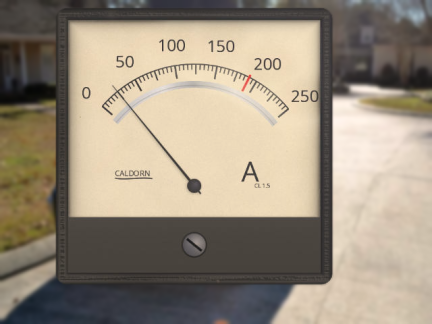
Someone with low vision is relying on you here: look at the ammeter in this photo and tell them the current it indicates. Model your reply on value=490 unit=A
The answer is value=25 unit=A
